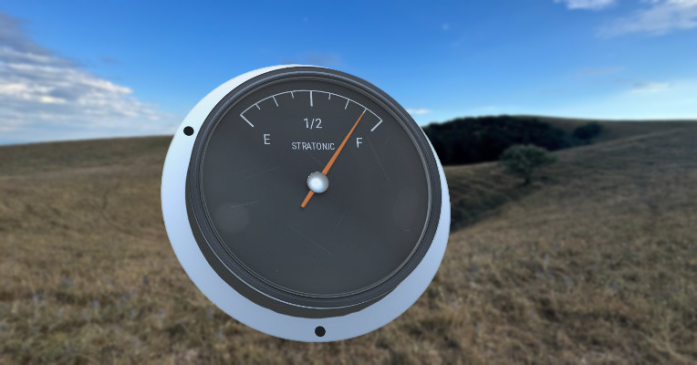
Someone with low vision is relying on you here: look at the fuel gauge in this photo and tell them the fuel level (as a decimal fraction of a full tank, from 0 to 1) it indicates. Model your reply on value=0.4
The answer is value=0.875
